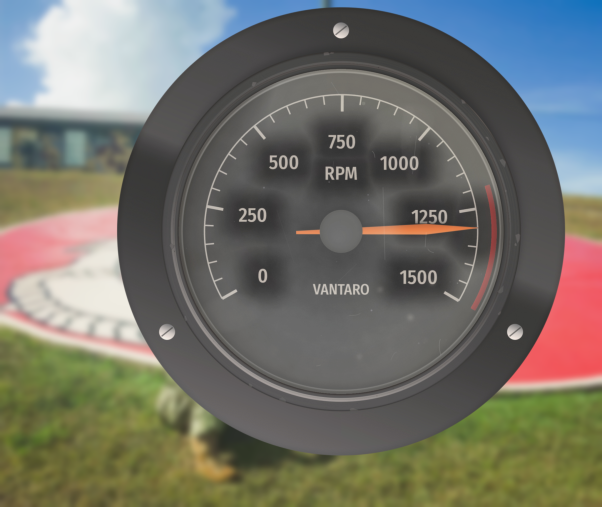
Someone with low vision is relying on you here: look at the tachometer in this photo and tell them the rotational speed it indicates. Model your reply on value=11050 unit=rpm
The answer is value=1300 unit=rpm
